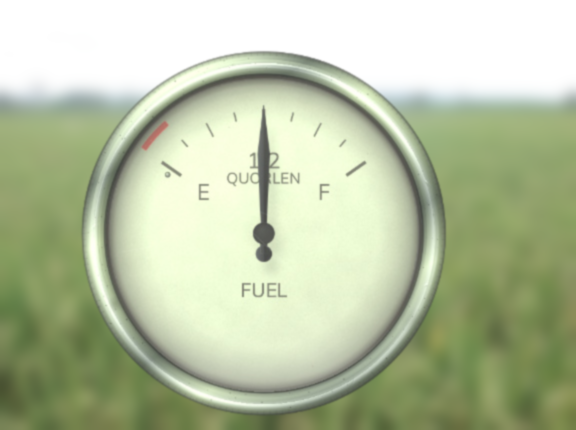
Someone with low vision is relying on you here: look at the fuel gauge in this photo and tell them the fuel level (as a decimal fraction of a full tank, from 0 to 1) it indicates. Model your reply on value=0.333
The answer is value=0.5
